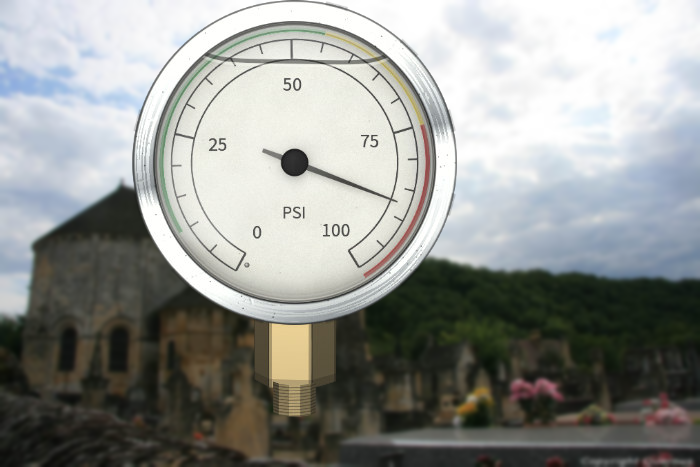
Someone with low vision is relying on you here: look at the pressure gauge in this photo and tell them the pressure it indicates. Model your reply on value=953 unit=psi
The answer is value=87.5 unit=psi
